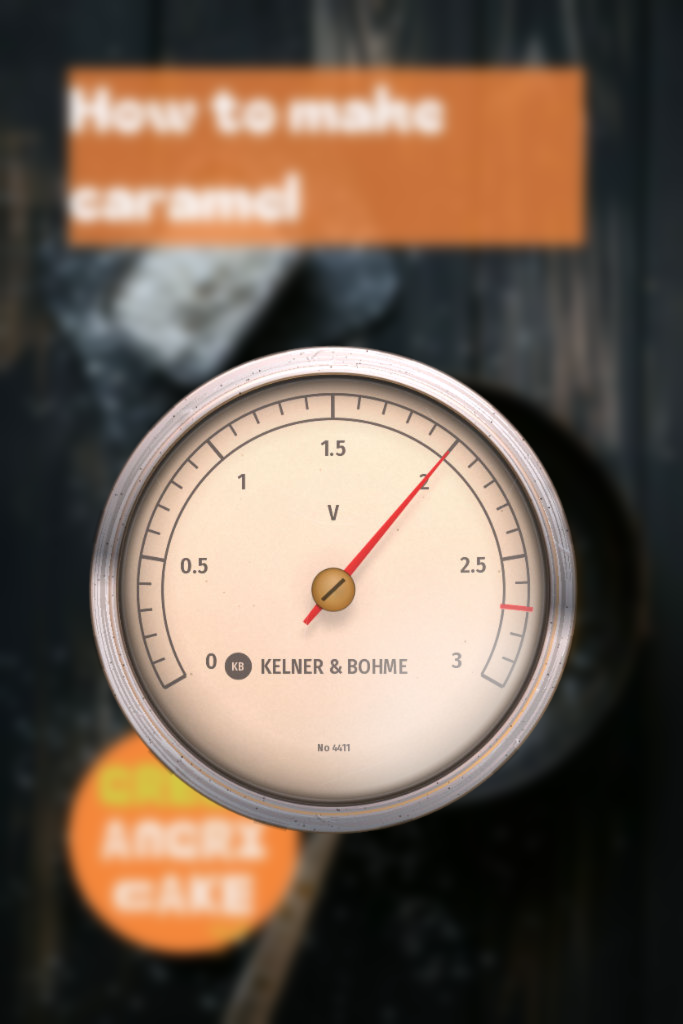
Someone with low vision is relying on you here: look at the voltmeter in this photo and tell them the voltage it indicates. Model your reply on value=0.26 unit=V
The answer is value=2 unit=V
